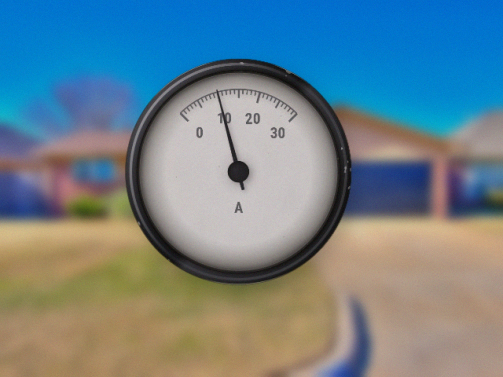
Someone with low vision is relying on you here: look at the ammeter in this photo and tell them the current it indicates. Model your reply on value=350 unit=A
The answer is value=10 unit=A
